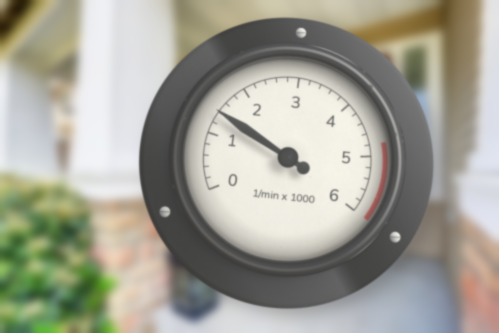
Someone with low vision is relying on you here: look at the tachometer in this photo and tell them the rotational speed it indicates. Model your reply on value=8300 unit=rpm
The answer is value=1400 unit=rpm
